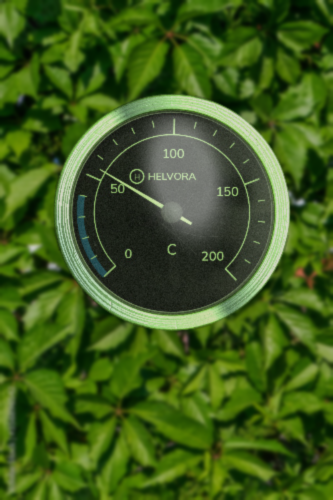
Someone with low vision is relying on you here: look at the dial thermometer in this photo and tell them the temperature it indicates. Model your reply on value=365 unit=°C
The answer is value=55 unit=°C
